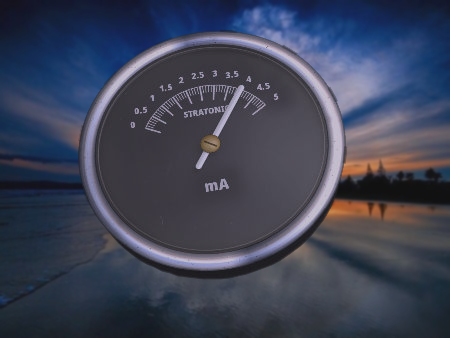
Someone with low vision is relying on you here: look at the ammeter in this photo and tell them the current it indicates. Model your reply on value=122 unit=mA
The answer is value=4 unit=mA
